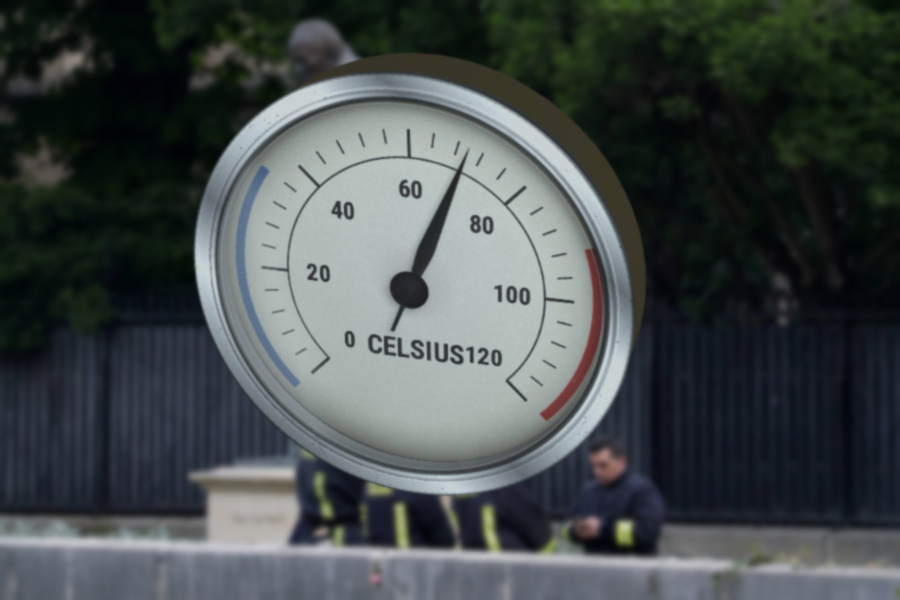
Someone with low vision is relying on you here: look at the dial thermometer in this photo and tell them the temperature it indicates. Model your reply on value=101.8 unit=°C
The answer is value=70 unit=°C
